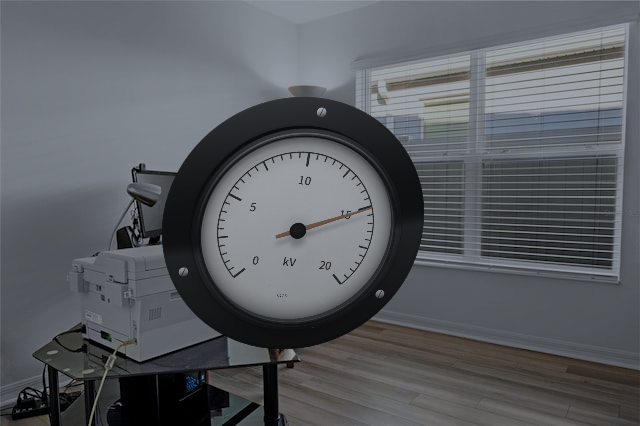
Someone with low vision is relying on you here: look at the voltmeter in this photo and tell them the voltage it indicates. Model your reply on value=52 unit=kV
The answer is value=15 unit=kV
